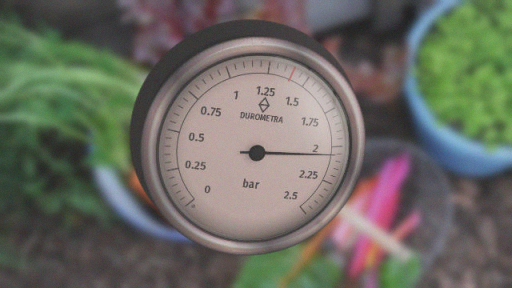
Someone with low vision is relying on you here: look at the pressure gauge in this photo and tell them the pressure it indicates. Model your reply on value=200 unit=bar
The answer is value=2.05 unit=bar
